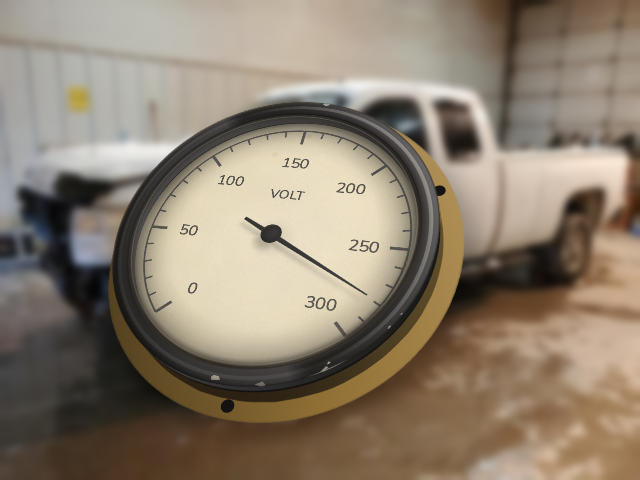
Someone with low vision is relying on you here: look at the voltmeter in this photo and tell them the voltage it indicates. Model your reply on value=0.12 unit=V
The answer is value=280 unit=V
